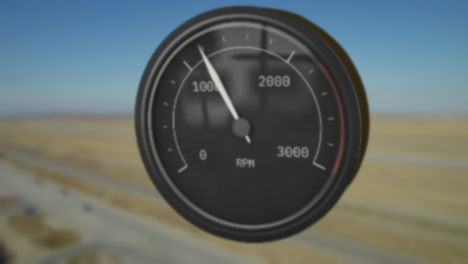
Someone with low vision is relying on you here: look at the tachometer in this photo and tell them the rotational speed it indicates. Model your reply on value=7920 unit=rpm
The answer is value=1200 unit=rpm
